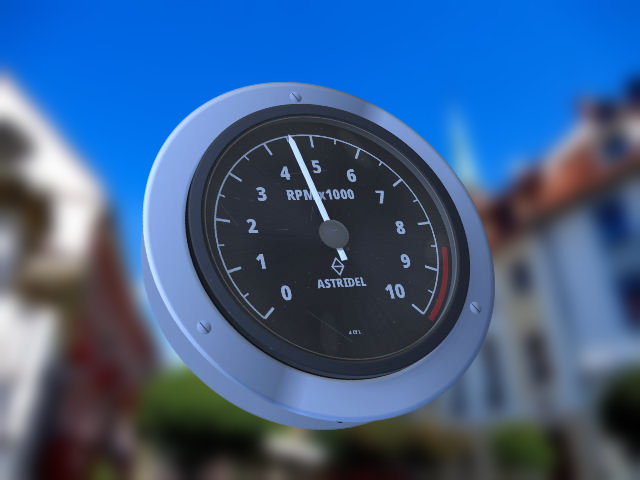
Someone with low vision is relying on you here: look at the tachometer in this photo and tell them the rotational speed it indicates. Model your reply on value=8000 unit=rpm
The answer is value=4500 unit=rpm
